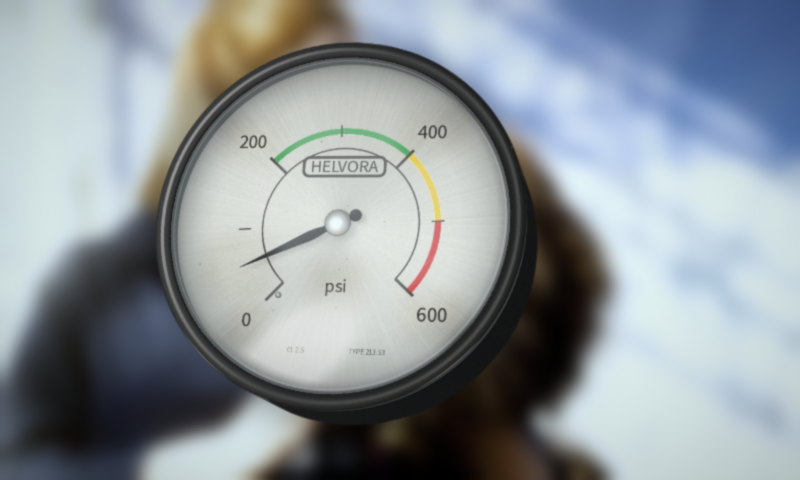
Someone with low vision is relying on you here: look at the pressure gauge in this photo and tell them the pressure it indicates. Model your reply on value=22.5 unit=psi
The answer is value=50 unit=psi
